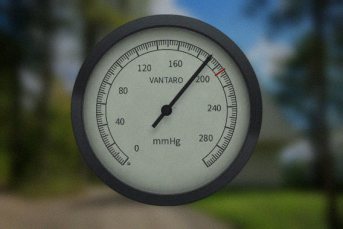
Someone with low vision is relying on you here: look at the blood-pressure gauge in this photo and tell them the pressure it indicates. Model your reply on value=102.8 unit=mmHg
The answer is value=190 unit=mmHg
